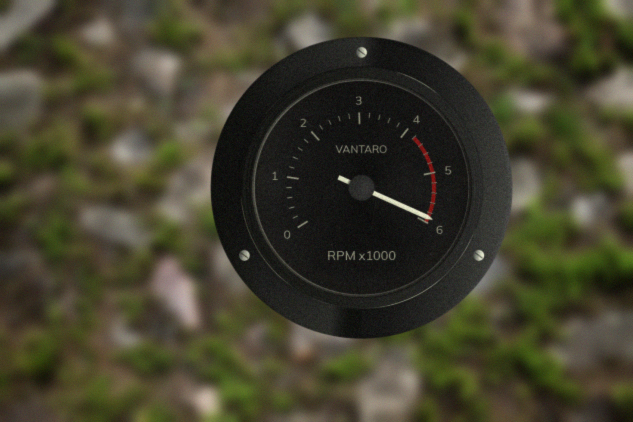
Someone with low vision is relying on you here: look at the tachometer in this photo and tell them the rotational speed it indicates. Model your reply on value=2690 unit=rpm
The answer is value=5900 unit=rpm
